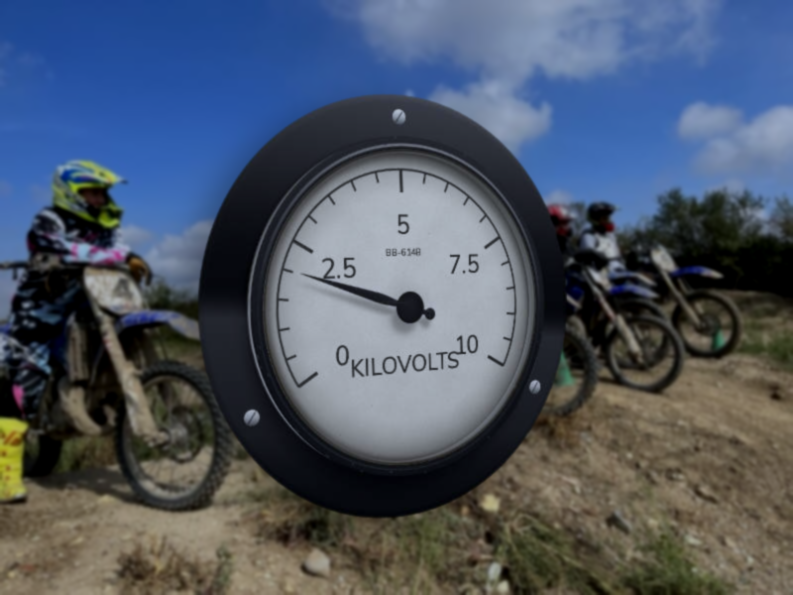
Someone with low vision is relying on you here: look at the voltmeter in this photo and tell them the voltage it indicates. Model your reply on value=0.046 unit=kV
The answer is value=2 unit=kV
